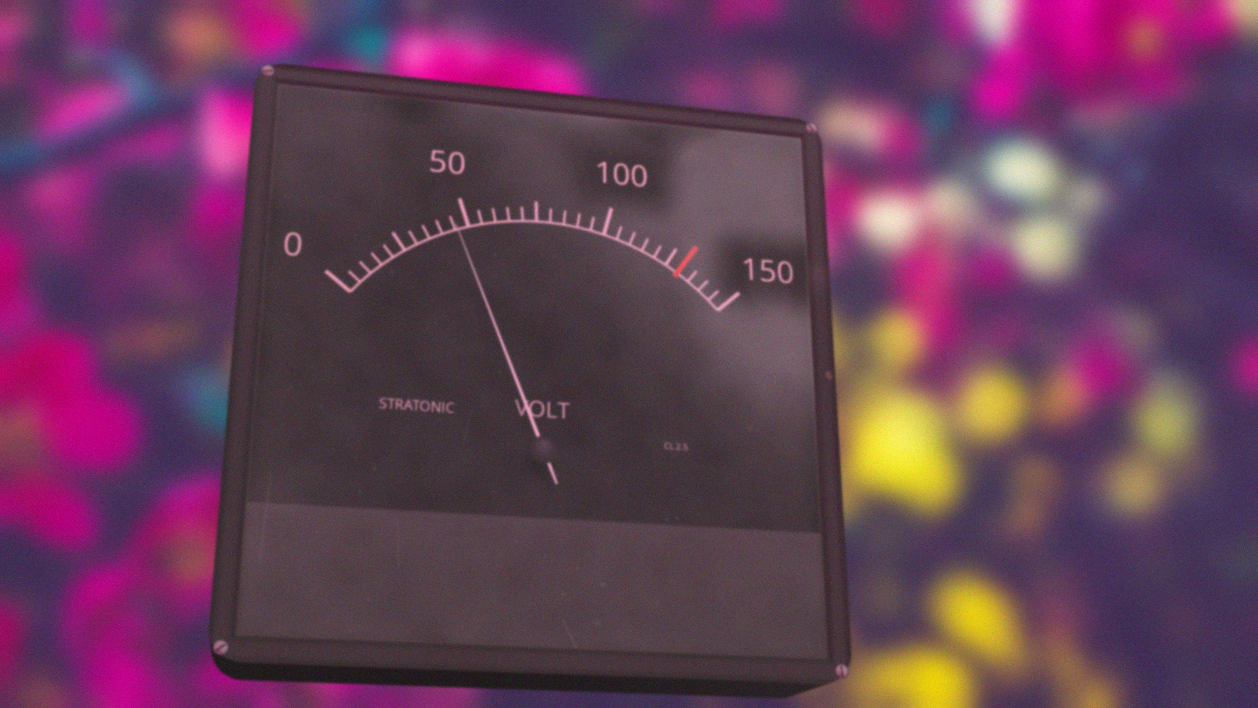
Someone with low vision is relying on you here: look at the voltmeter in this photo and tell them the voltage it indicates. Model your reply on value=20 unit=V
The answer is value=45 unit=V
